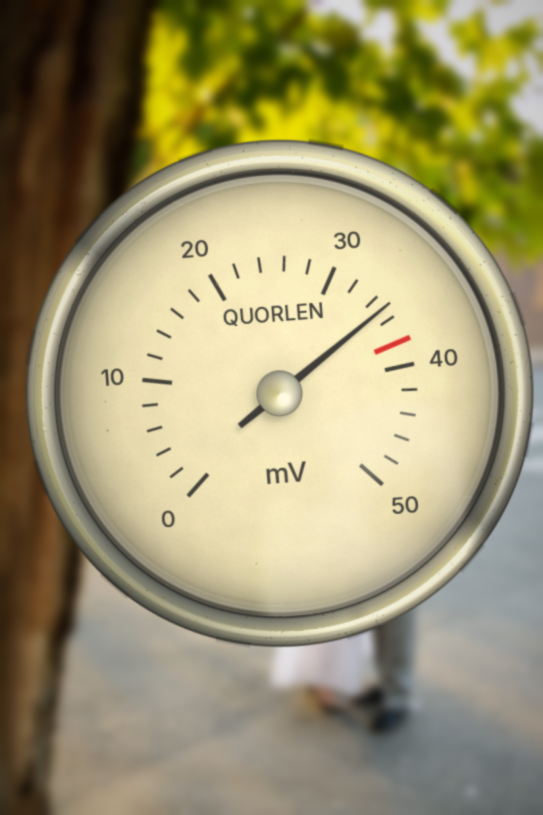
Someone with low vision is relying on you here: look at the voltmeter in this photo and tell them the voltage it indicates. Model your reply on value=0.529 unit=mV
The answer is value=35 unit=mV
